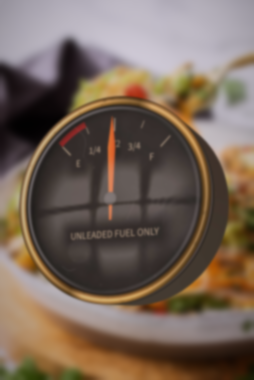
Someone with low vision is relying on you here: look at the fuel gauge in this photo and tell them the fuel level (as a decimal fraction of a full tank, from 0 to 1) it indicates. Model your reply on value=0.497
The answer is value=0.5
